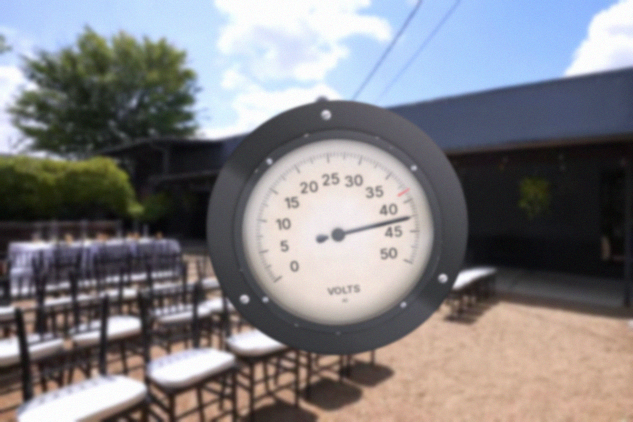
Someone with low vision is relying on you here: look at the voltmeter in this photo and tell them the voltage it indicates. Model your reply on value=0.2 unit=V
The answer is value=42.5 unit=V
